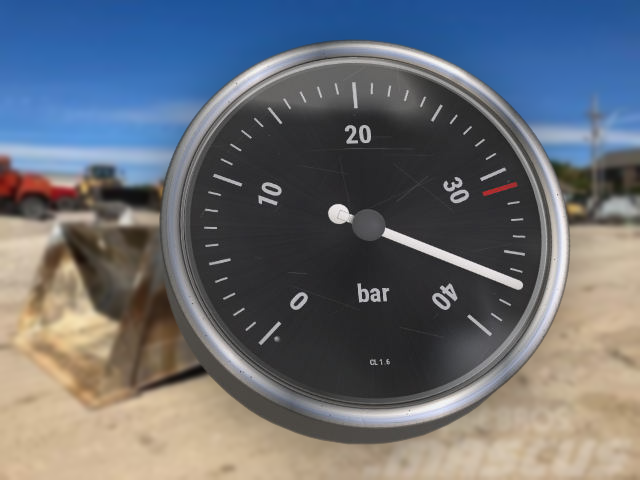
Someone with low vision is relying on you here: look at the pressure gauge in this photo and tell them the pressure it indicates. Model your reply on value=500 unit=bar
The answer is value=37 unit=bar
